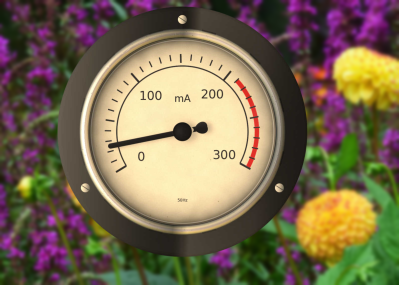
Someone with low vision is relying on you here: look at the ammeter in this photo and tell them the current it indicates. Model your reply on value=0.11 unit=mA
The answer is value=25 unit=mA
